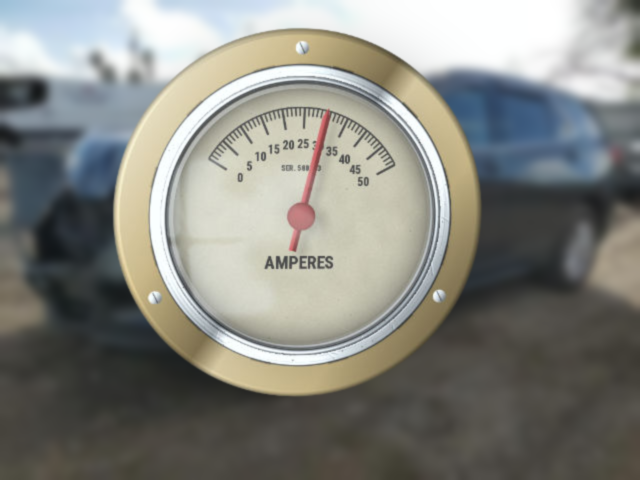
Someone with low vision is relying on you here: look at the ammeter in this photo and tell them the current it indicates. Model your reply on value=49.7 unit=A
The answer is value=30 unit=A
